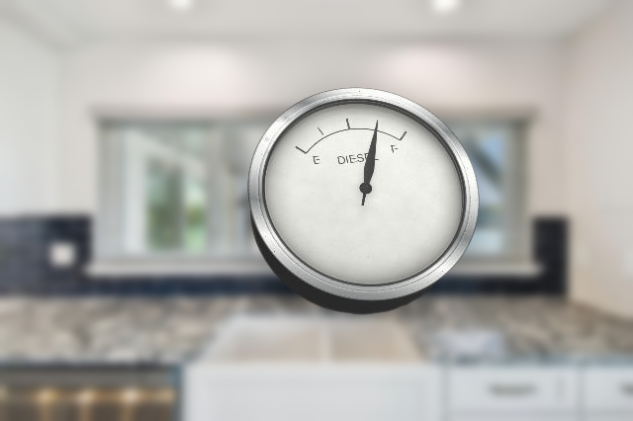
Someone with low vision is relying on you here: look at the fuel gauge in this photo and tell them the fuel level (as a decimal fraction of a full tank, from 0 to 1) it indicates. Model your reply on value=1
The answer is value=0.75
